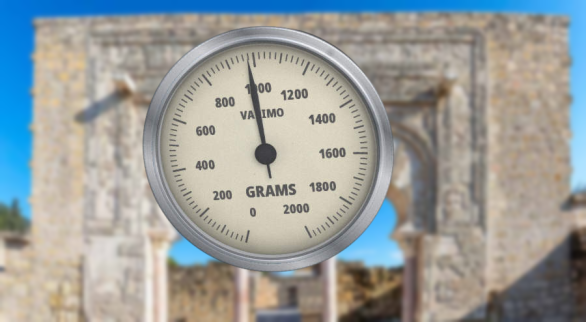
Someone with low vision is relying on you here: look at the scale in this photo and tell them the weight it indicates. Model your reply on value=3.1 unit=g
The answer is value=980 unit=g
